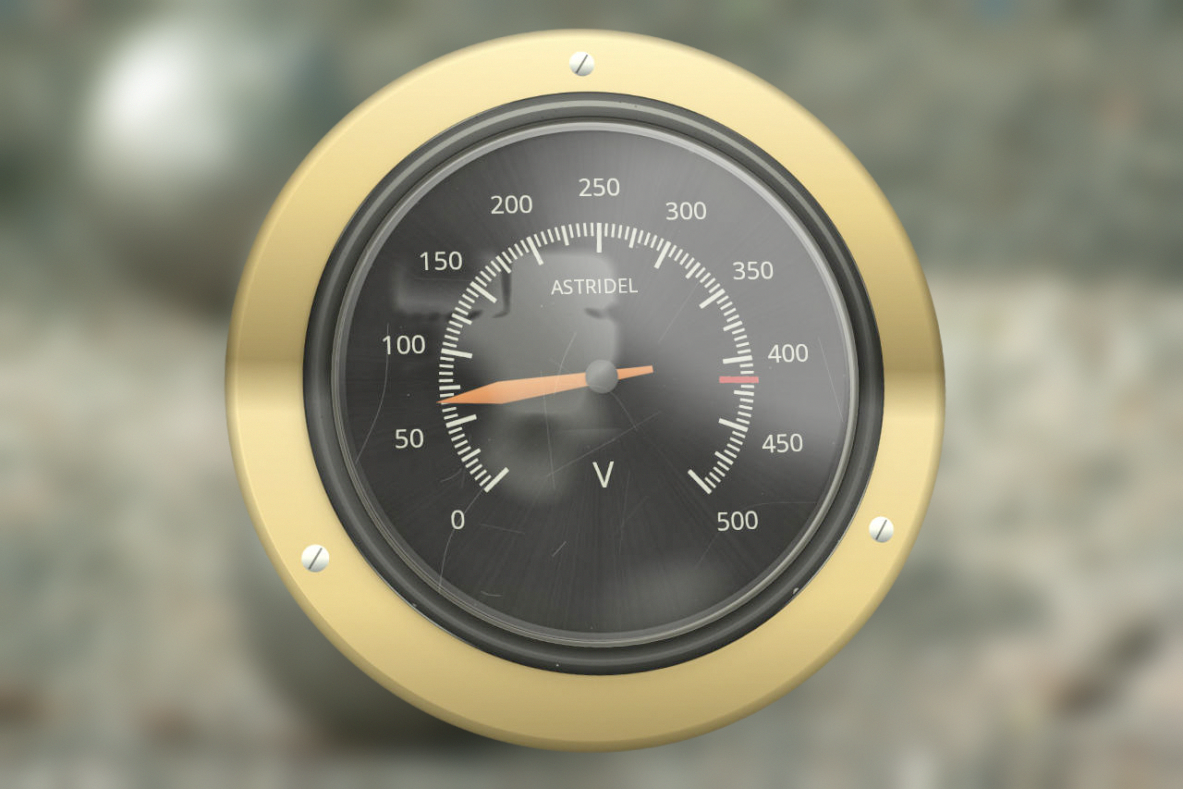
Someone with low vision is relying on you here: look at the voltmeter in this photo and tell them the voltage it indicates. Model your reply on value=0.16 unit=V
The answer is value=65 unit=V
